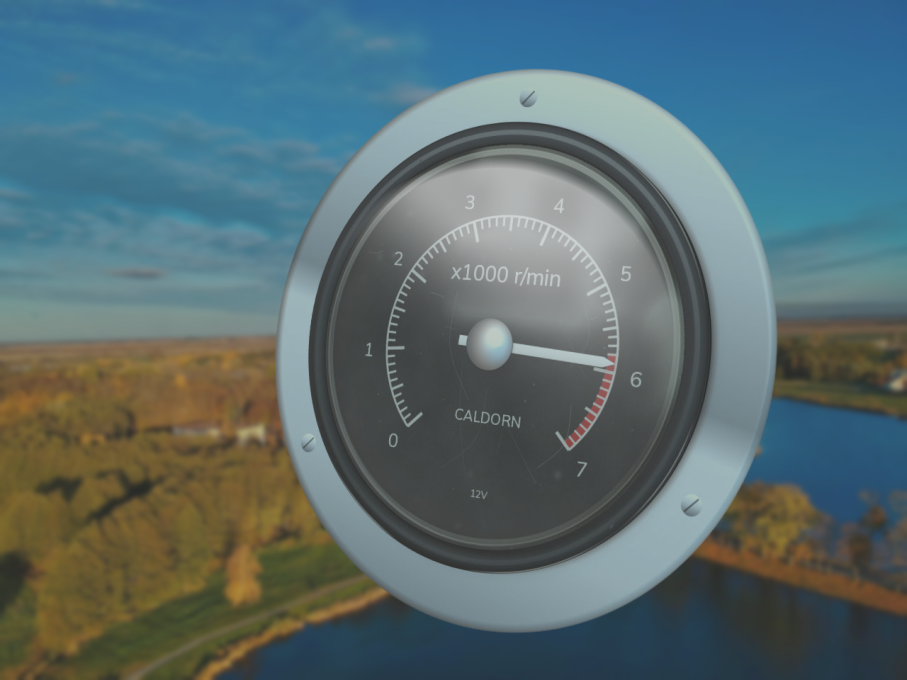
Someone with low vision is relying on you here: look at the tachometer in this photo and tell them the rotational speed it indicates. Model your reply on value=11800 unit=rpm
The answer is value=5900 unit=rpm
